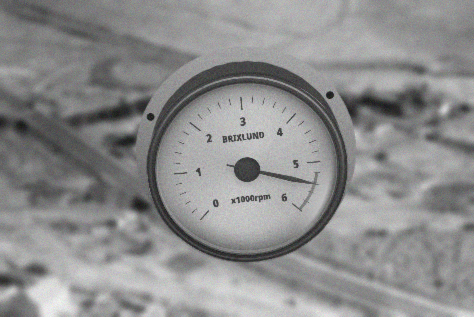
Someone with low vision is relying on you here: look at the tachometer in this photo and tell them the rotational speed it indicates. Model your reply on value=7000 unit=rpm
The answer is value=5400 unit=rpm
